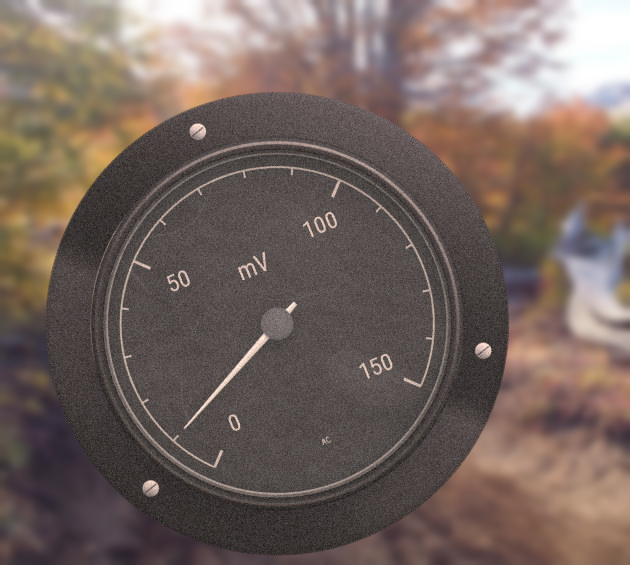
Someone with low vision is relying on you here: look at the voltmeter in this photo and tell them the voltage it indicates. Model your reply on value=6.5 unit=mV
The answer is value=10 unit=mV
